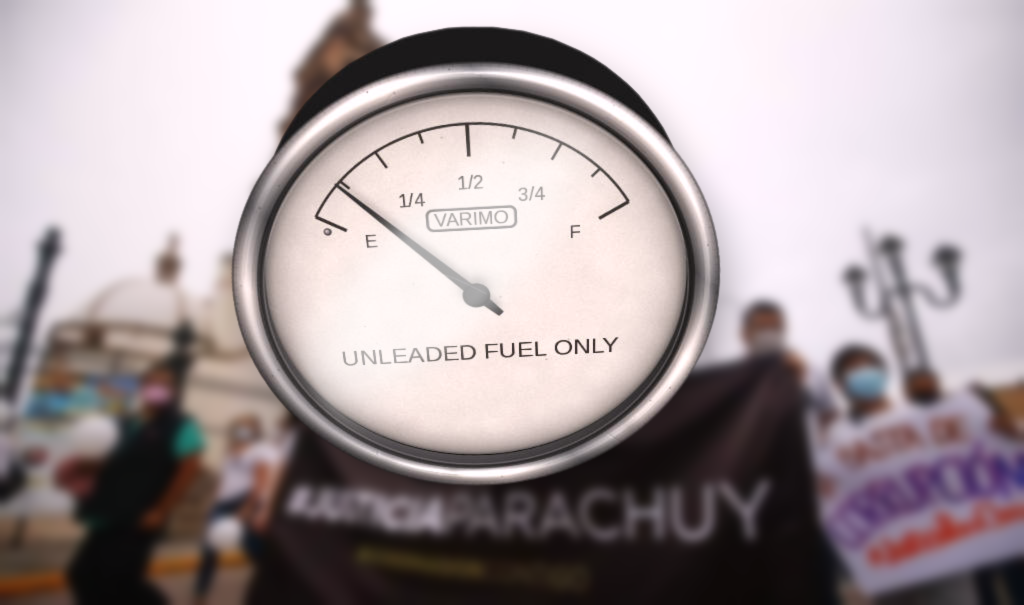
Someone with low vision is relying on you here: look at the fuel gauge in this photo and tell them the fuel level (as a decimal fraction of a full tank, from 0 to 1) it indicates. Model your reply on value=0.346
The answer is value=0.125
